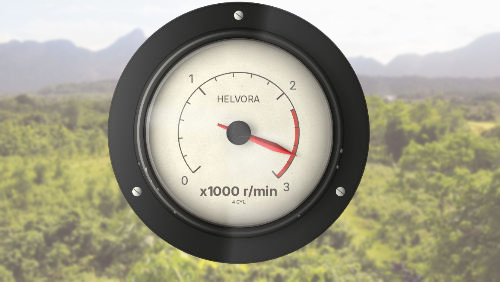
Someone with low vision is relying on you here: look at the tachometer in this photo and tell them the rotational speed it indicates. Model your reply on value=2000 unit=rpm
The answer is value=2700 unit=rpm
